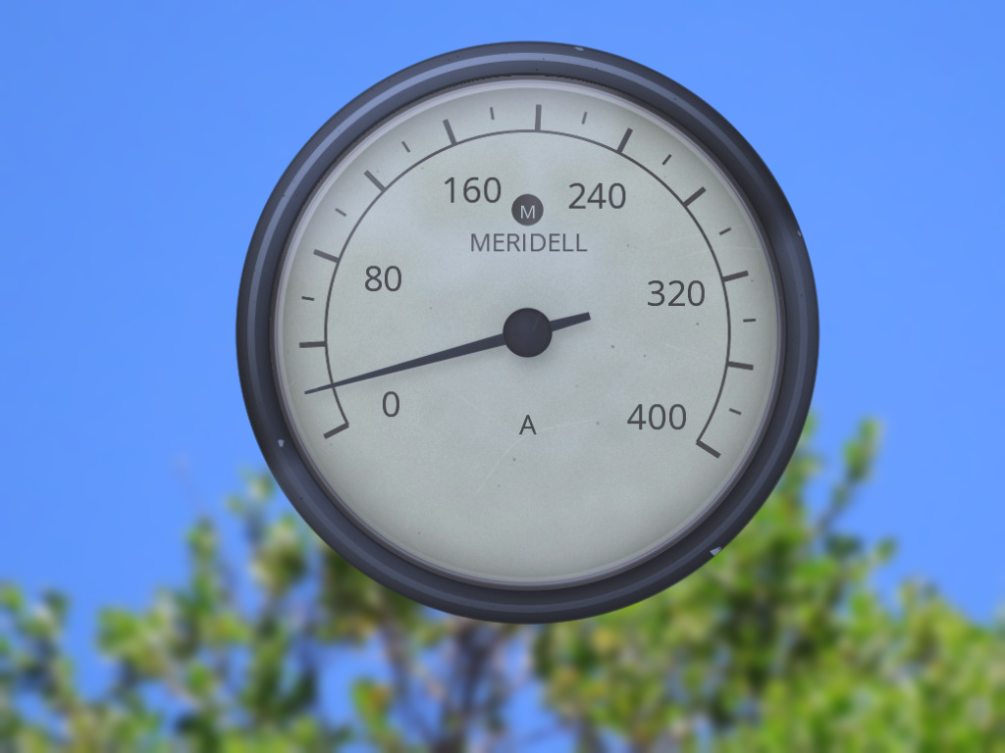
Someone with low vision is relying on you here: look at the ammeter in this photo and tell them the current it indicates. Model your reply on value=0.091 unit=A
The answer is value=20 unit=A
